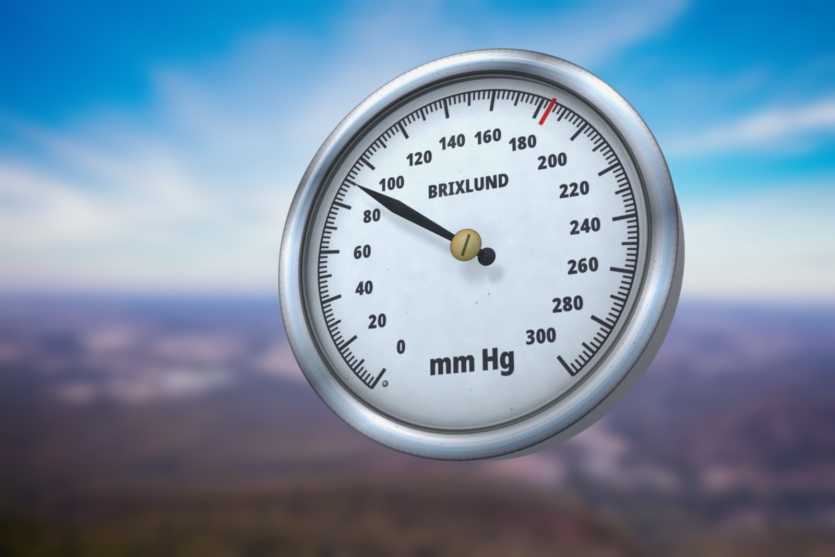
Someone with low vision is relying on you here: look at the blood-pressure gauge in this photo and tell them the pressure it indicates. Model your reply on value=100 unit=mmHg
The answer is value=90 unit=mmHg
